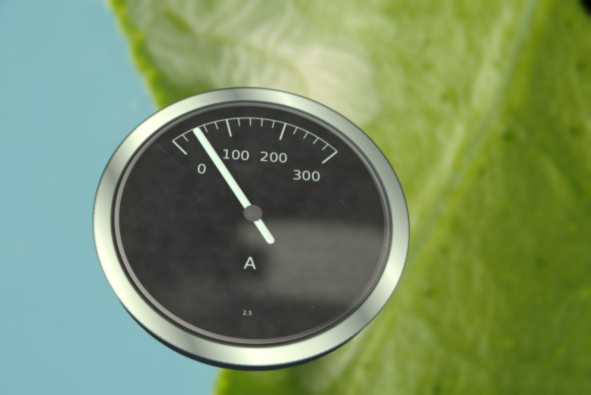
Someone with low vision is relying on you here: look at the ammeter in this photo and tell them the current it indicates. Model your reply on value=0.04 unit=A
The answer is value=40 unit=A
